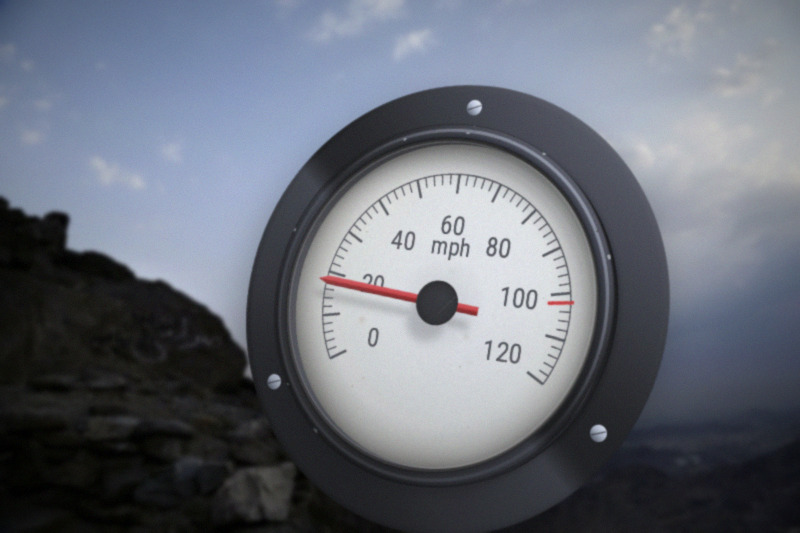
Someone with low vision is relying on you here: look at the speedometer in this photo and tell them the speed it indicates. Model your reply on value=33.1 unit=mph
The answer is value=18 unit=mph
